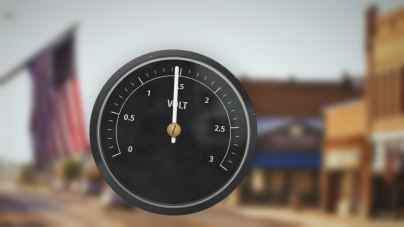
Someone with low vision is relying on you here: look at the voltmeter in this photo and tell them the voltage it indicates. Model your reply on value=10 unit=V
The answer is value=1.45 unit=V
